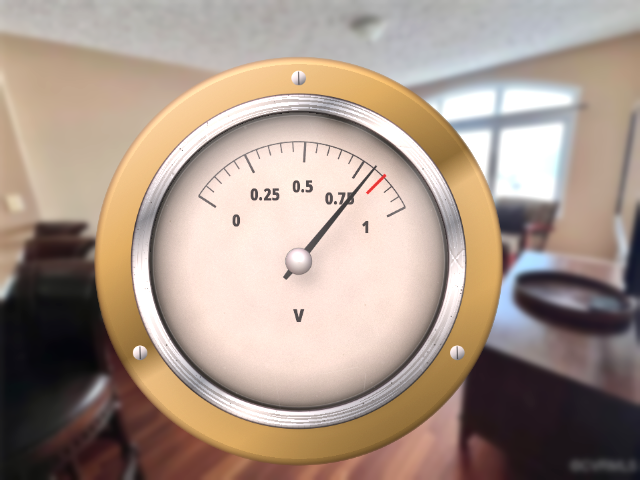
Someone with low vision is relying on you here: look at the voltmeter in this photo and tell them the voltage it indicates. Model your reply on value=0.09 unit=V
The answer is value=0.8 unit=V
